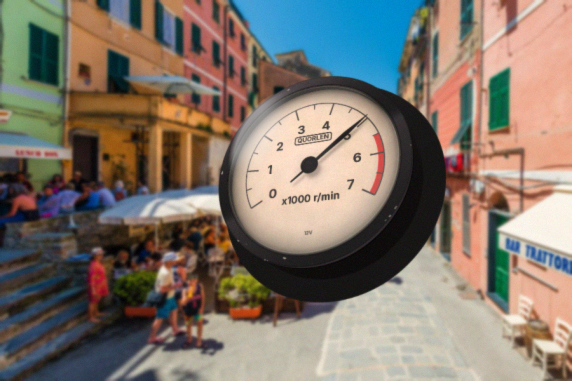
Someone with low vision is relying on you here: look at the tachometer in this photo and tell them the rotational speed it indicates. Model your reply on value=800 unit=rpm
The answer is value=5000 unit=rpm
